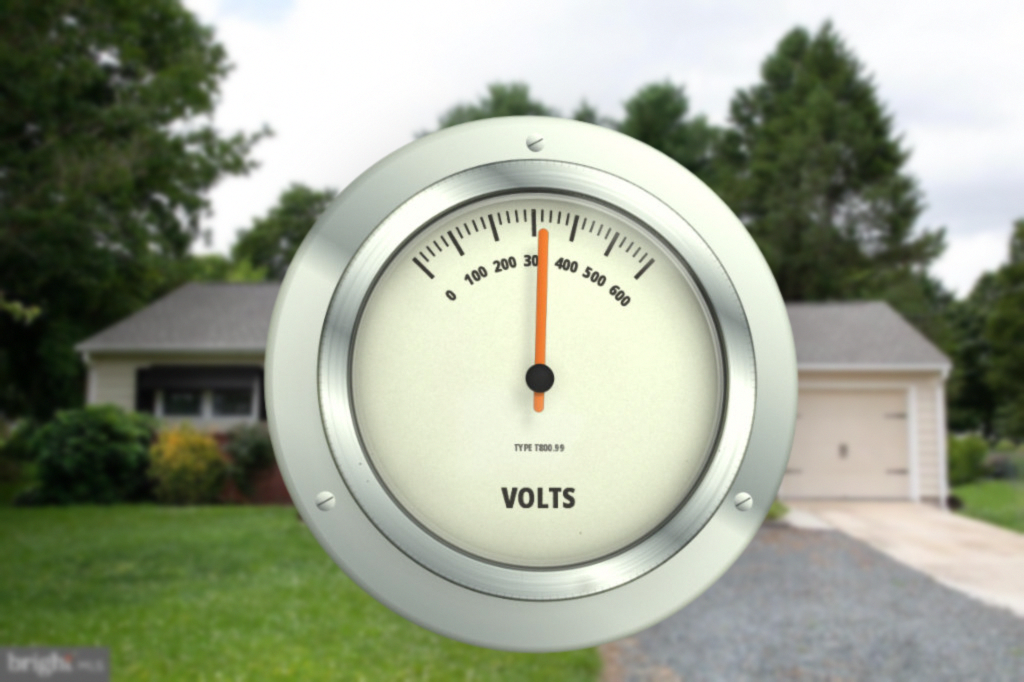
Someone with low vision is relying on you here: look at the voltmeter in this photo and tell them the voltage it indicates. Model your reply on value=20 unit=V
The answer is value=320 unit=V
